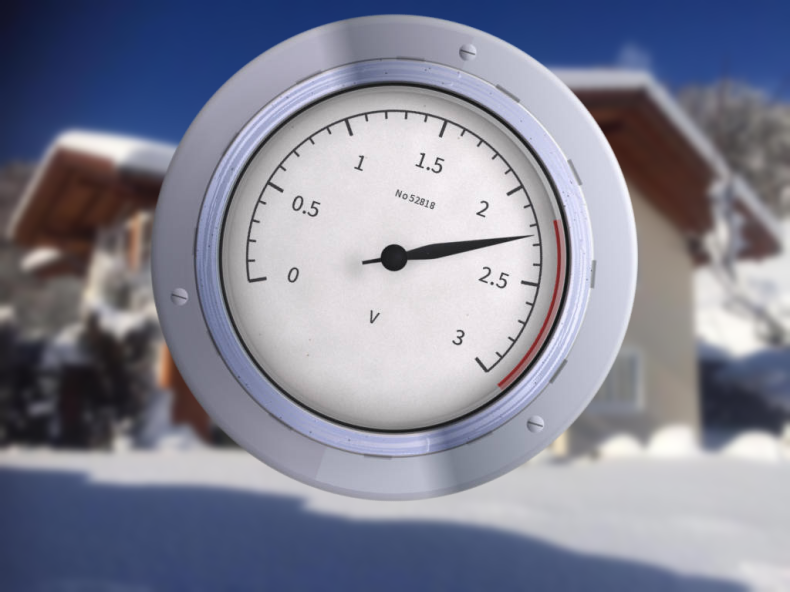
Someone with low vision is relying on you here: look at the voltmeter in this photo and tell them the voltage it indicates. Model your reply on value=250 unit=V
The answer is value=2.25 unit=V
